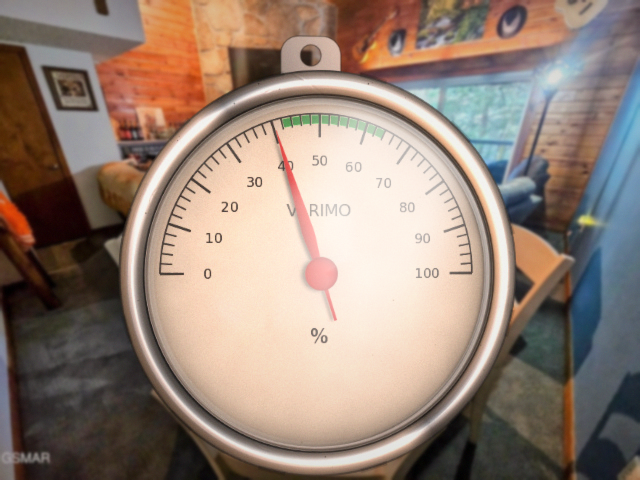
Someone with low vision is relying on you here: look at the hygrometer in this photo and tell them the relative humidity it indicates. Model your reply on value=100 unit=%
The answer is value=40 unit=%
